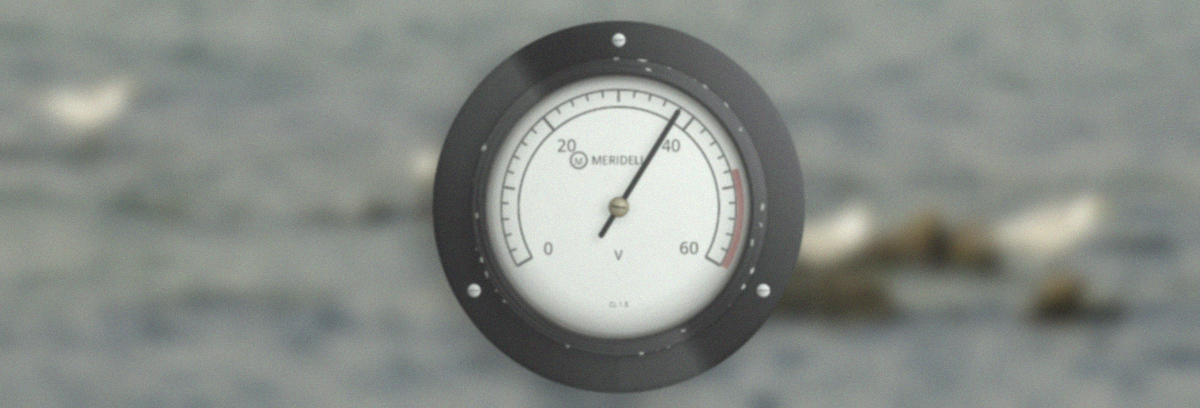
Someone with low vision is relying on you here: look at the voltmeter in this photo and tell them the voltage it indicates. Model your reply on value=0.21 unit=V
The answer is value=38 unit=V
